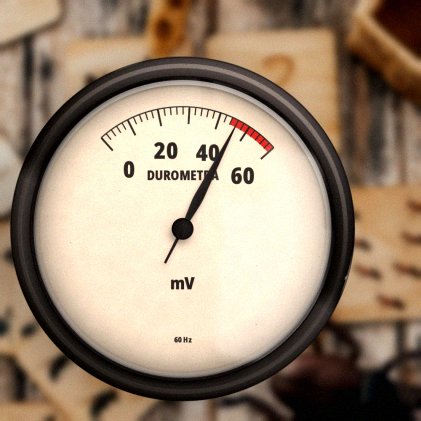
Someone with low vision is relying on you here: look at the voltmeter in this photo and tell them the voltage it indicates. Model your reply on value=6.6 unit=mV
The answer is value=46 unit=mV
